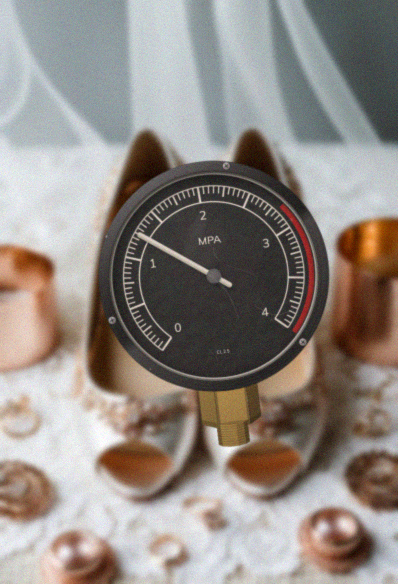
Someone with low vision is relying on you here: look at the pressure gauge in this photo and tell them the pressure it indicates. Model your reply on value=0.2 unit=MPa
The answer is value=1.25 unit=MPa
